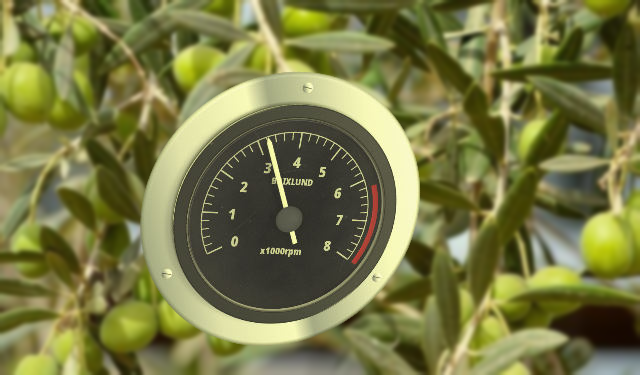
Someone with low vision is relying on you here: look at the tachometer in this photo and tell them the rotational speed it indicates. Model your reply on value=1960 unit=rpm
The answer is value=3200 unit=rpm
